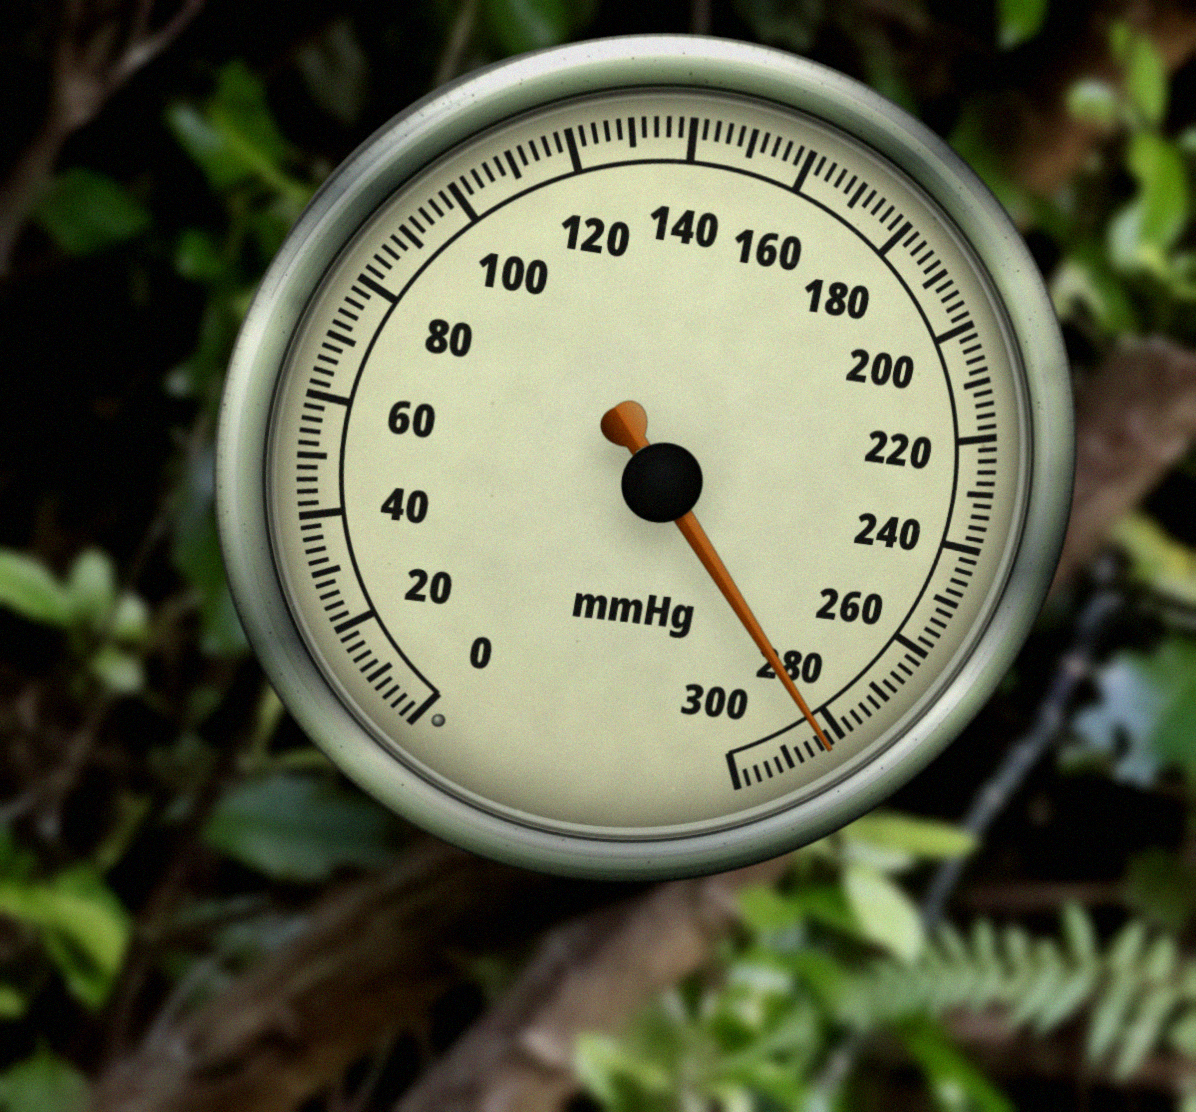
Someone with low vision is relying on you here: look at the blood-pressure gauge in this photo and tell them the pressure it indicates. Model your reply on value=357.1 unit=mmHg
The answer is value=283 unit=mmHg
